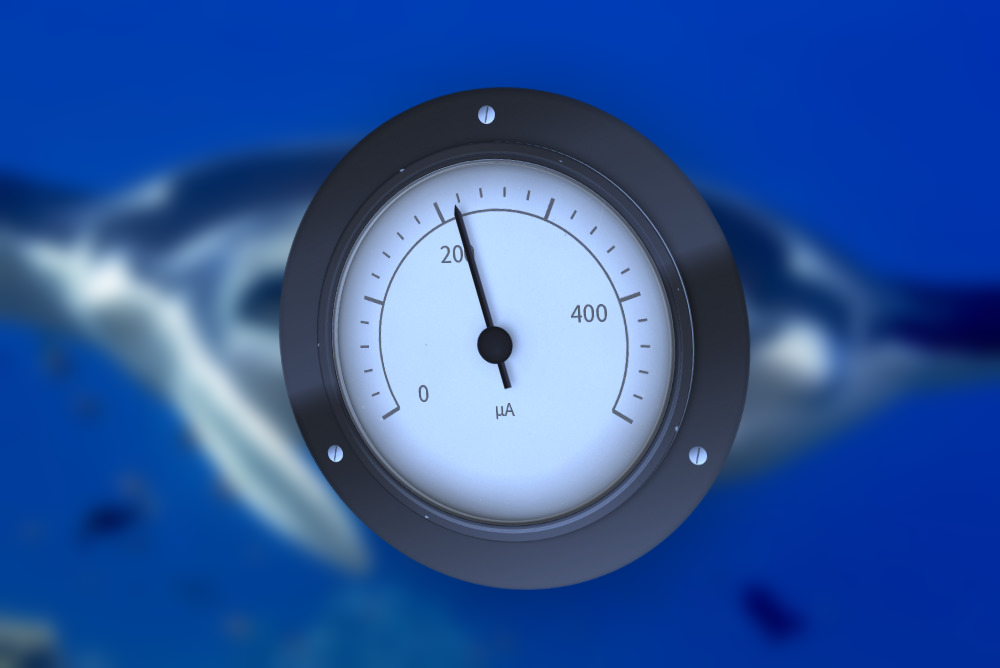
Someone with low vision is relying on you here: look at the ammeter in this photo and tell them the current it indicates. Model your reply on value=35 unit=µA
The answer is value=220 unit=µA
